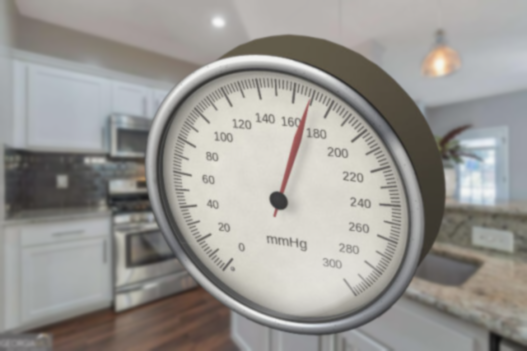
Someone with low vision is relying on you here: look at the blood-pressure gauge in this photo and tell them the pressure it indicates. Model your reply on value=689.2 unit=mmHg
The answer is value=170 unit=mmHg
